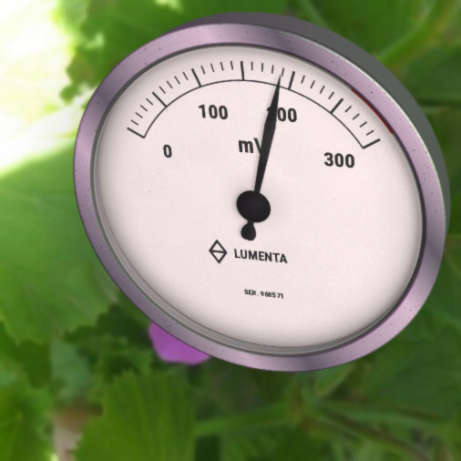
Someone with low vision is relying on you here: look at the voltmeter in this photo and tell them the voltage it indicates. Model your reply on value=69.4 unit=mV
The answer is value=190 unit=mV
